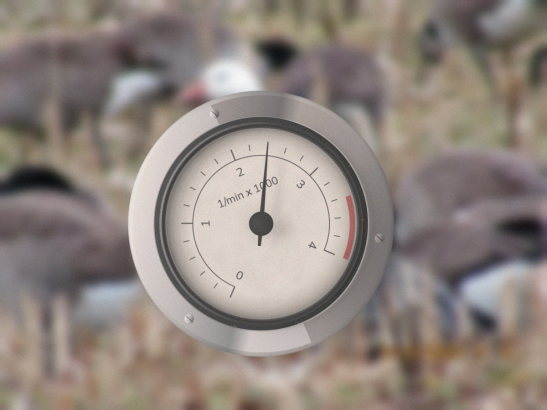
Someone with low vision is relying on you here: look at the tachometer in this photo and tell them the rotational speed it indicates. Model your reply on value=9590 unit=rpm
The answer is value=2400 unit=rpm
